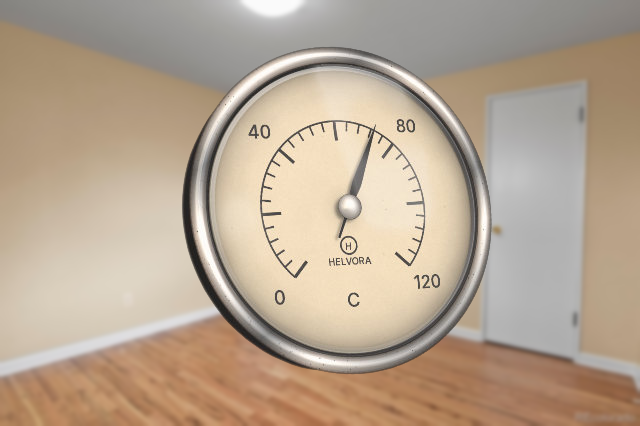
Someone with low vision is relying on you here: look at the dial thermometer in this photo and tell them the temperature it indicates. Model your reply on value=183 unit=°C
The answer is value=72 unit=°C
